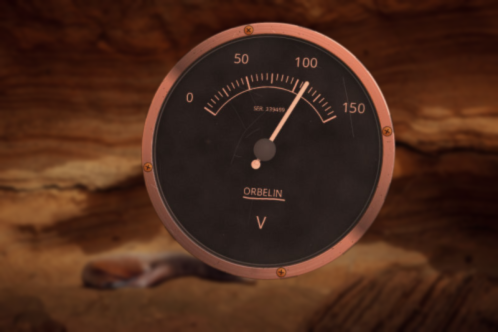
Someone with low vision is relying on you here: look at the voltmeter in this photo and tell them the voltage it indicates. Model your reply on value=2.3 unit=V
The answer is value=110 unit=V
